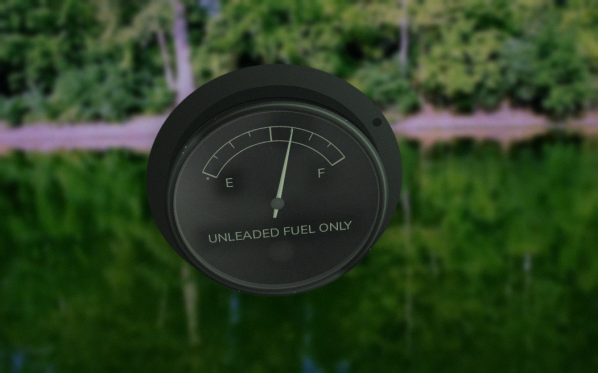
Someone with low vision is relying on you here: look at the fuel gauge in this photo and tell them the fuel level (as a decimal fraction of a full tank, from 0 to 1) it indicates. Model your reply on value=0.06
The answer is value=0.625
